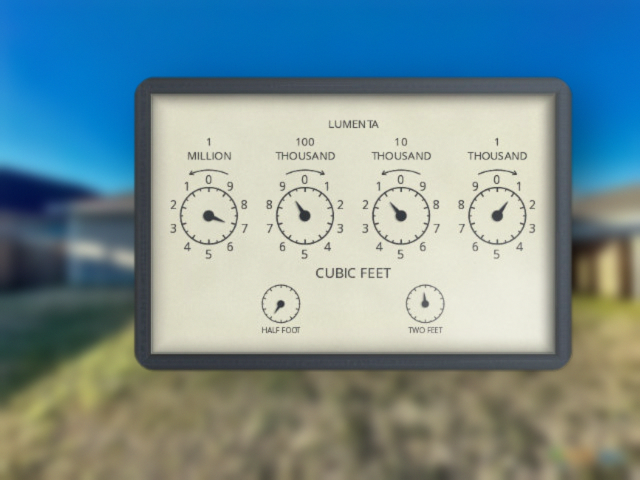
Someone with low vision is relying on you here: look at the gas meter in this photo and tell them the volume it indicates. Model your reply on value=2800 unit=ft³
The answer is value=691100 unit=ft³
